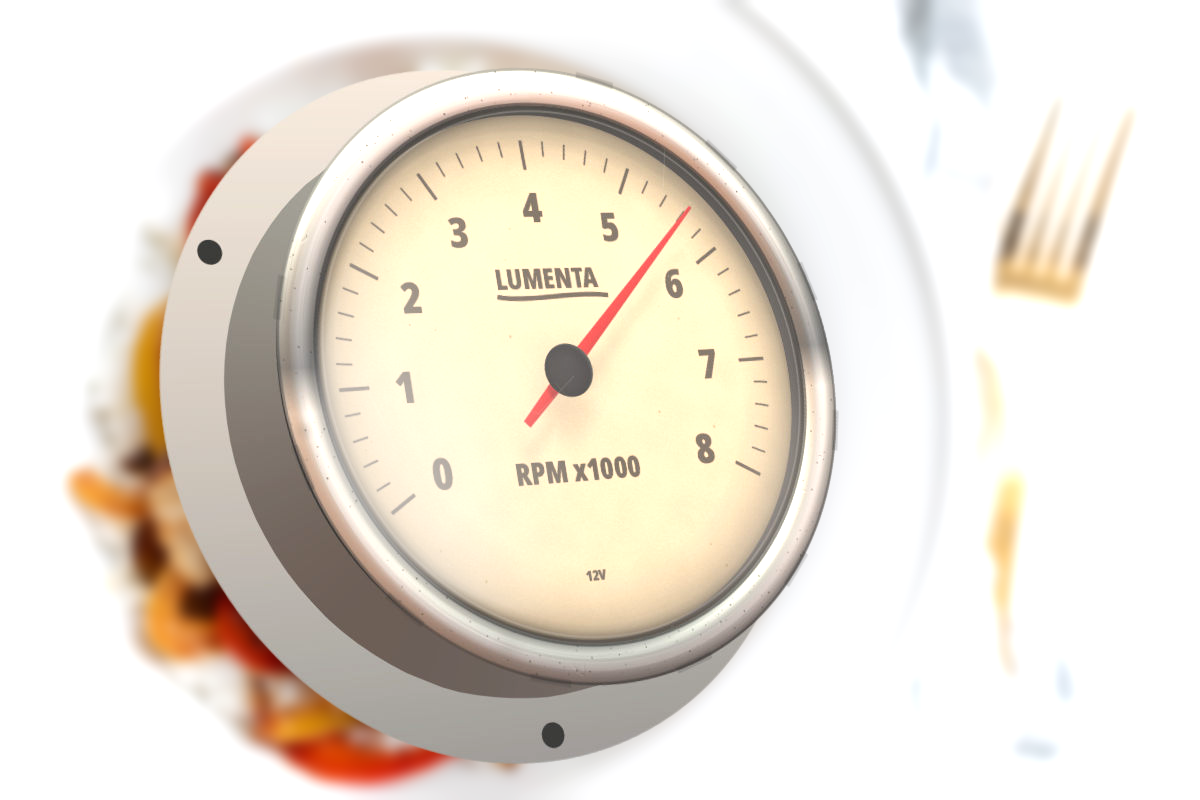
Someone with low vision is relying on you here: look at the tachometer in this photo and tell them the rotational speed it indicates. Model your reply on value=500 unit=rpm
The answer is value=5600 unit=rpm
